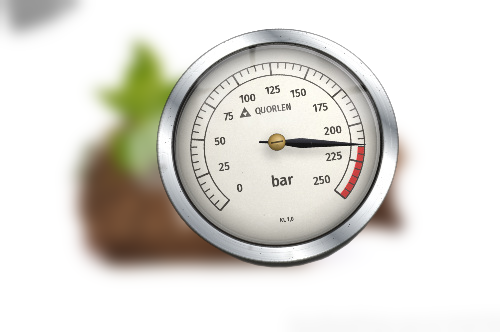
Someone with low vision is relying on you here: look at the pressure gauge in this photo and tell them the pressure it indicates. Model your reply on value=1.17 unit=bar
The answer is value=215 unit=bar
